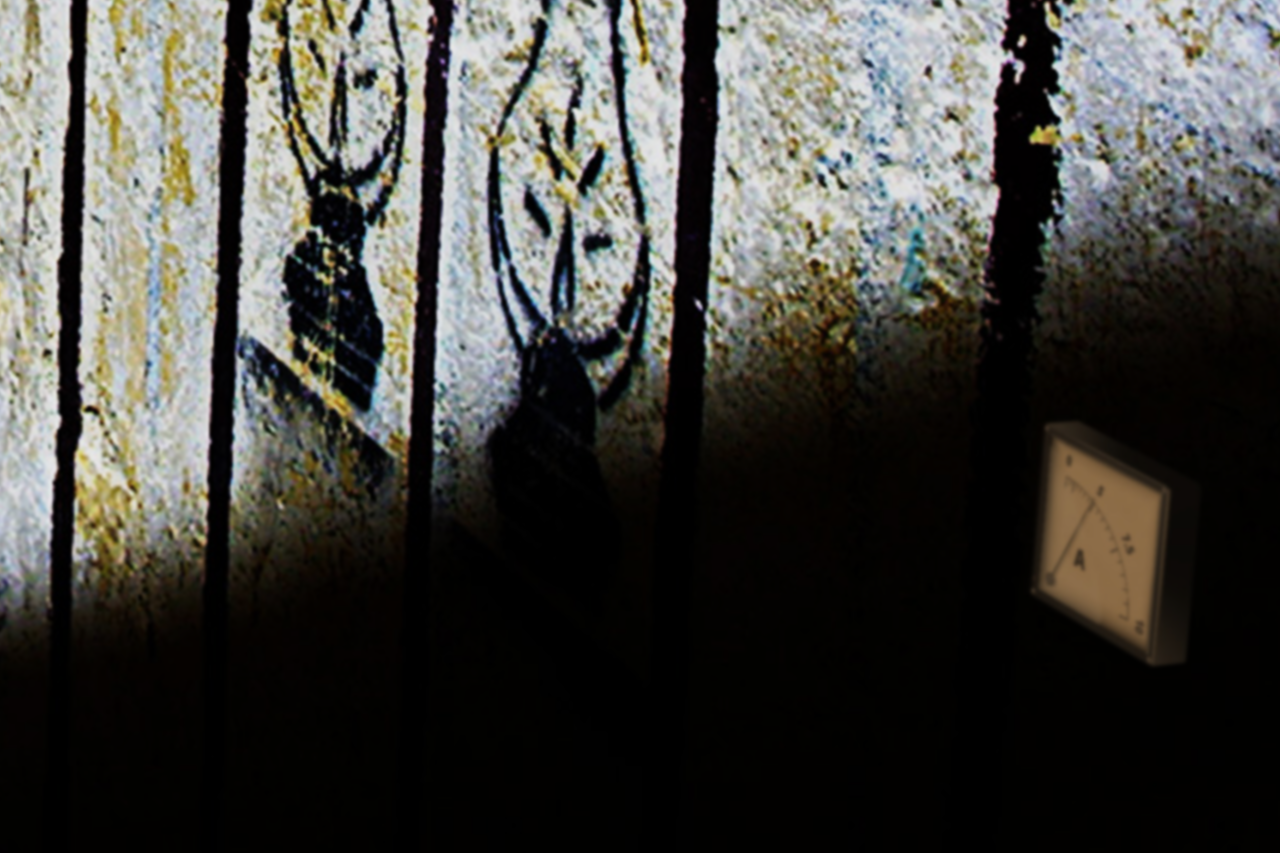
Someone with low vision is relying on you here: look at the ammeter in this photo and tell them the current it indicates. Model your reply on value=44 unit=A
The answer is value=5 unit=A
